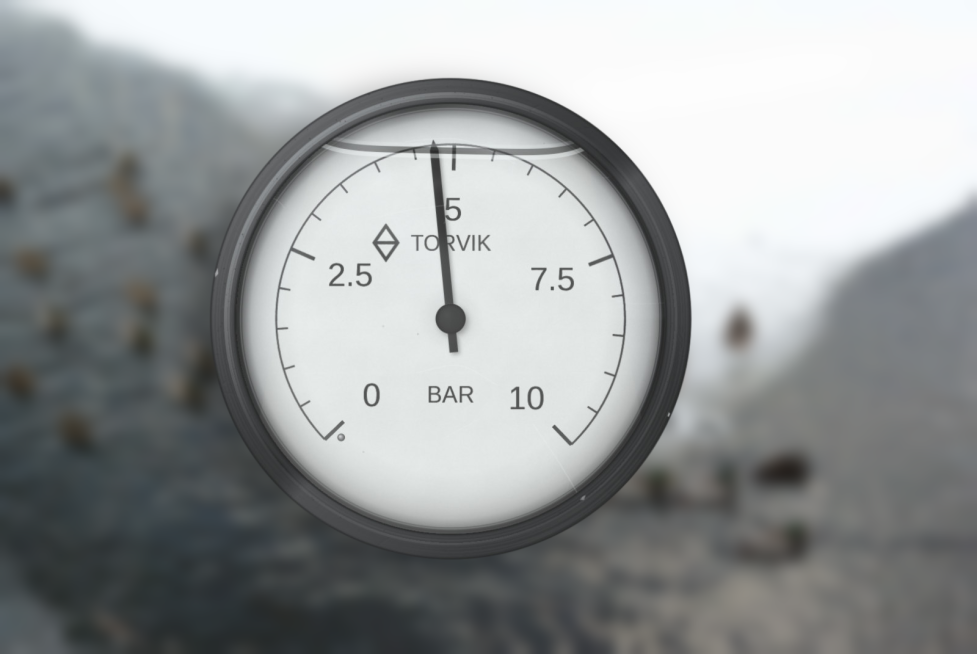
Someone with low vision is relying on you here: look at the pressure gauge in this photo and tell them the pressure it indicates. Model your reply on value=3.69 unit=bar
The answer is value=4.75 unit=bar
